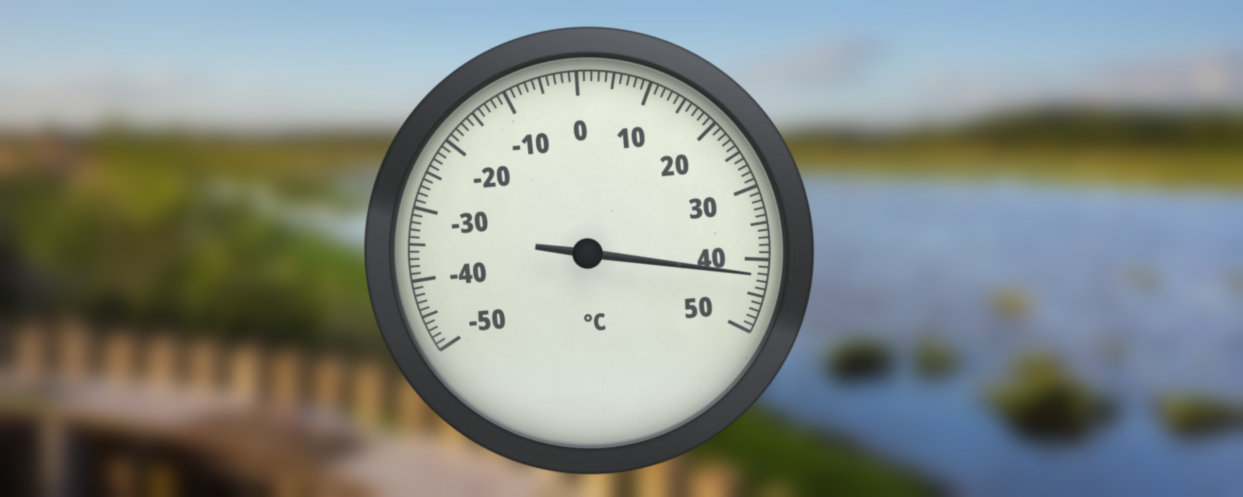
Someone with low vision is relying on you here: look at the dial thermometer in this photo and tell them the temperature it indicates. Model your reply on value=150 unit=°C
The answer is value=42 unit=°C
